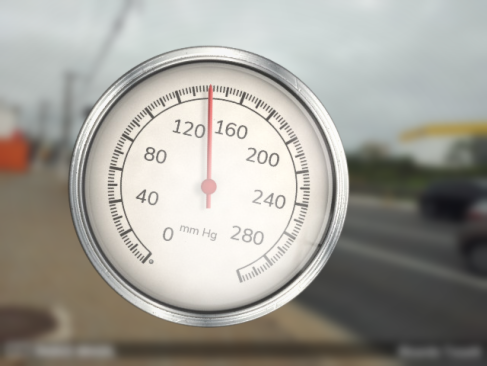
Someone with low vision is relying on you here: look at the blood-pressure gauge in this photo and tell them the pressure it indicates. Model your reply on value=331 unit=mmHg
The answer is value=140 unit=mmHg
